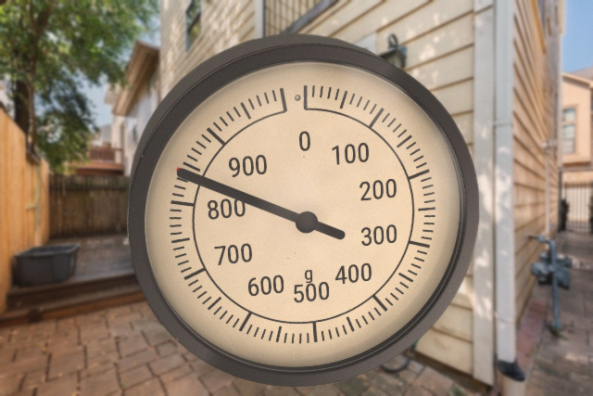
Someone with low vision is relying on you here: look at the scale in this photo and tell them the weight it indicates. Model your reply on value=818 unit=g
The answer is value=840 unit=g
